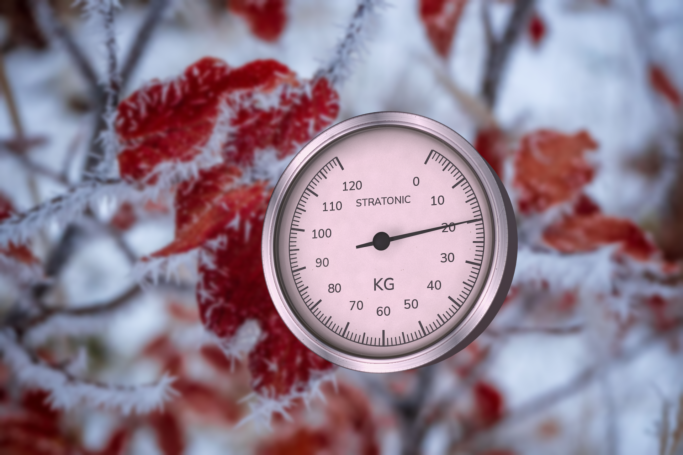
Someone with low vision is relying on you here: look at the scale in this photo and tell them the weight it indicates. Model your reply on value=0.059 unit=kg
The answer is value=20 unit=kg
